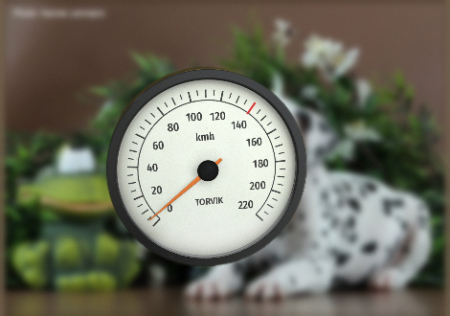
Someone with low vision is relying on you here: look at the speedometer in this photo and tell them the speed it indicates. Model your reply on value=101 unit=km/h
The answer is value=5 unit=km/h
